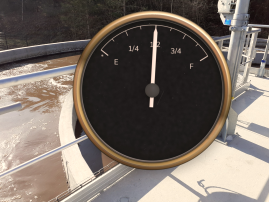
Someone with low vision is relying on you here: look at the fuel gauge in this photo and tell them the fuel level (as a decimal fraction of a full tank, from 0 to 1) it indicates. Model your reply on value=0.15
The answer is value=0.5
